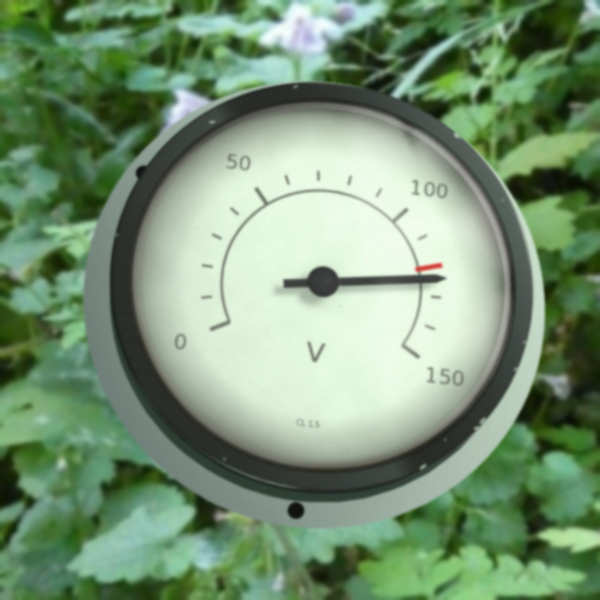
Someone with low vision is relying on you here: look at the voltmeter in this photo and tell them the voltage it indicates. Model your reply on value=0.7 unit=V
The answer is value=125 unit=V
